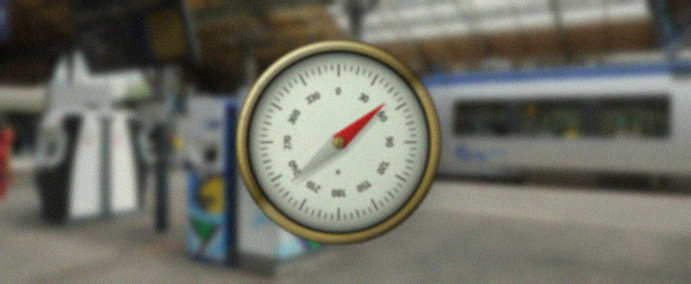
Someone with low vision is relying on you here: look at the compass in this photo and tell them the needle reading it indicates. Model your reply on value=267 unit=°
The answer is value=50 unit=°
